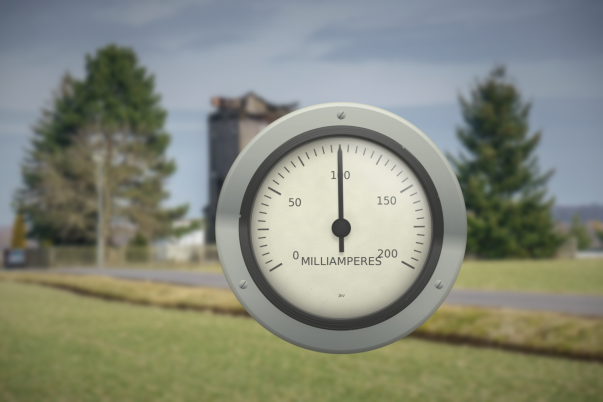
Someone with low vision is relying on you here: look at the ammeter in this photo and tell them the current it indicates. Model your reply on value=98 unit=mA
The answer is value=100 unit=mA
